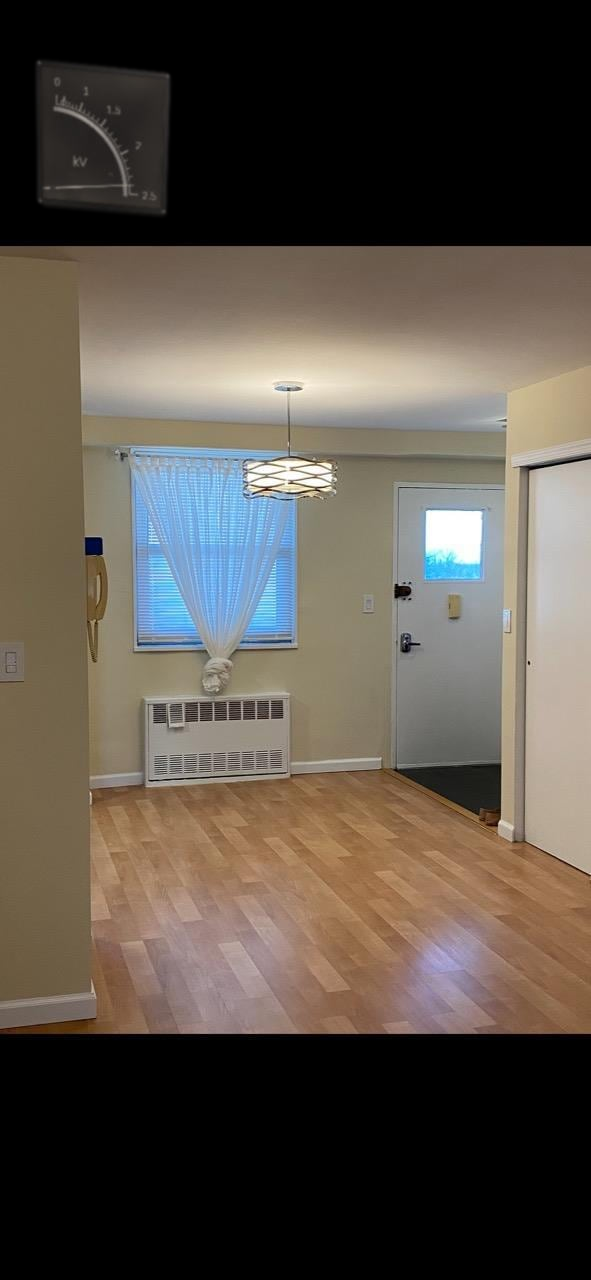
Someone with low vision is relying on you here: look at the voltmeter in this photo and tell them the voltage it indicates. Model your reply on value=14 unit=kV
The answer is value=2.4 unit=kV
